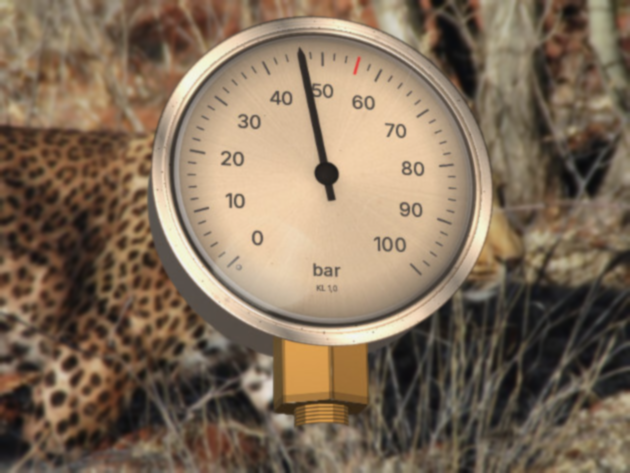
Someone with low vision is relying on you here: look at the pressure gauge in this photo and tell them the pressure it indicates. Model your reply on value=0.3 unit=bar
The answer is value=46 unit=bar
